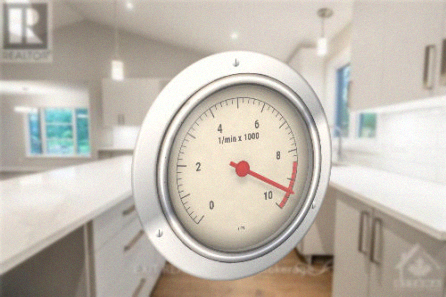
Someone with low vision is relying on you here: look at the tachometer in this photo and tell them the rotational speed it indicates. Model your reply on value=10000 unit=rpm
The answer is value=9400 unit=rpm
